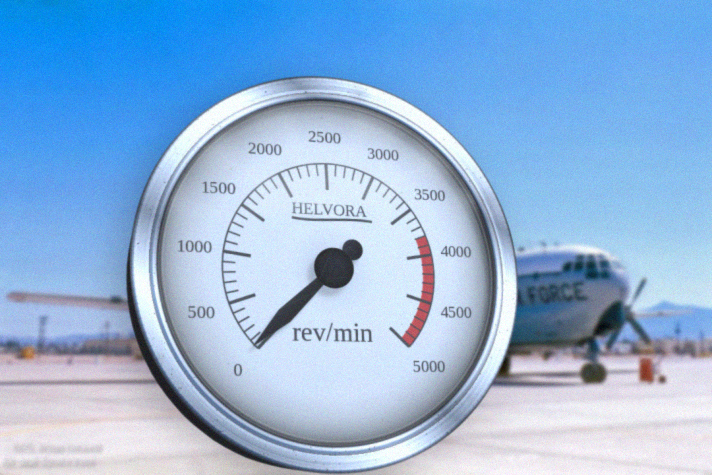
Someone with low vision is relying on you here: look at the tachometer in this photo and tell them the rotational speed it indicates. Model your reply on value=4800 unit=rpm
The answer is value=50 unit=rpm
